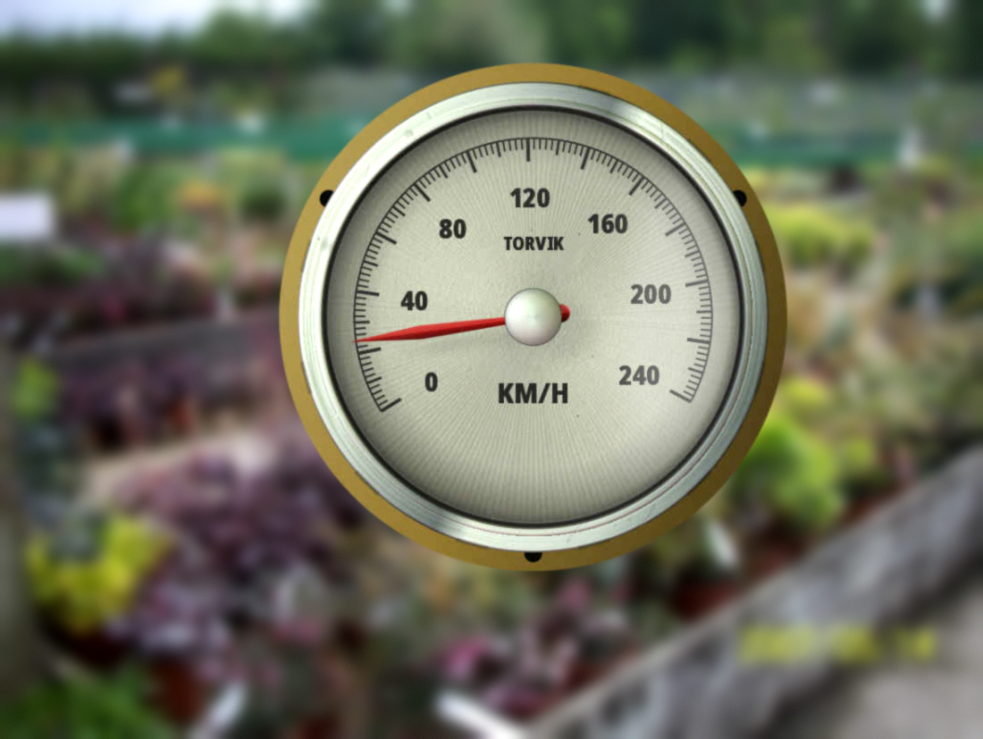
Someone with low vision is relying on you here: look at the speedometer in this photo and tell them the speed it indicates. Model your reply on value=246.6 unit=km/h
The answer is value=24 unit=km/h
